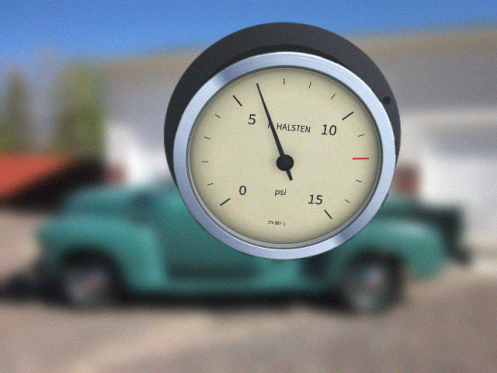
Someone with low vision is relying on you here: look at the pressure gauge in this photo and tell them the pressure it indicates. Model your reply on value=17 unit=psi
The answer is value=6 unit=psi
